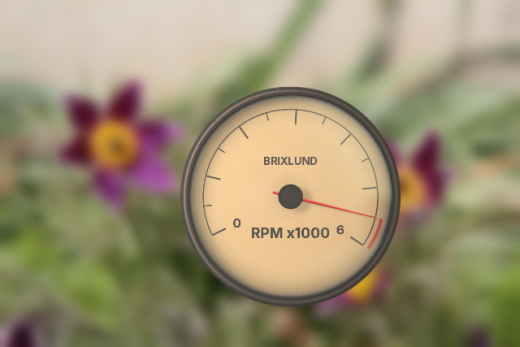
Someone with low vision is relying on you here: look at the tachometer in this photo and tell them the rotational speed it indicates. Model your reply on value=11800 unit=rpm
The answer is value=5500 unit=rpm
